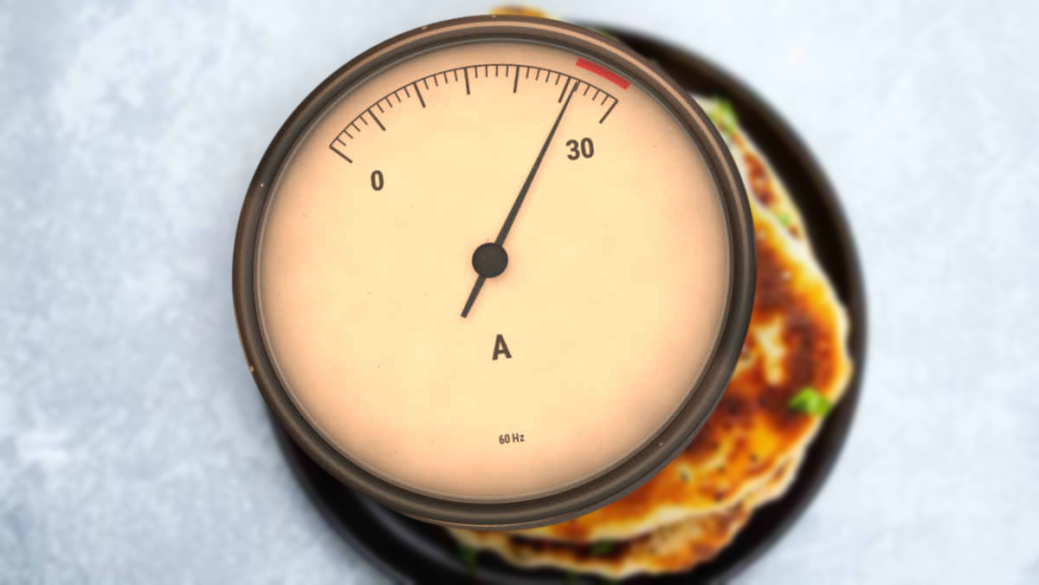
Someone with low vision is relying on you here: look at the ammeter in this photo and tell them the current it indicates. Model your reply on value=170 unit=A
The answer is value=26 unit=A
